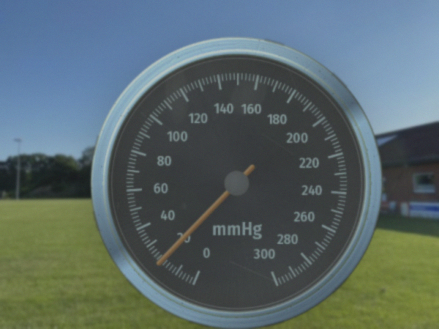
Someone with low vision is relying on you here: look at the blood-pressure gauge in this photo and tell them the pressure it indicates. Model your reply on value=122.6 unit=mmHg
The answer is value=20 unit=mmHg
